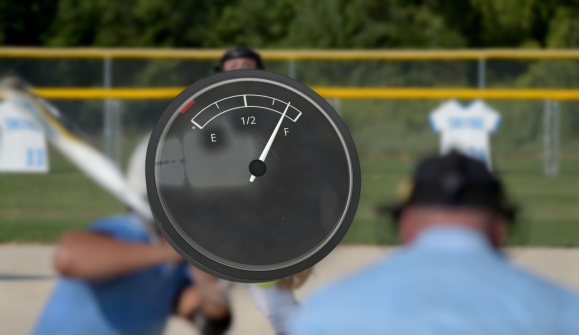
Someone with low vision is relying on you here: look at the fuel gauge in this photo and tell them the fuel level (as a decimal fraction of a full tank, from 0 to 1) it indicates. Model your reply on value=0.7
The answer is value=0.875
